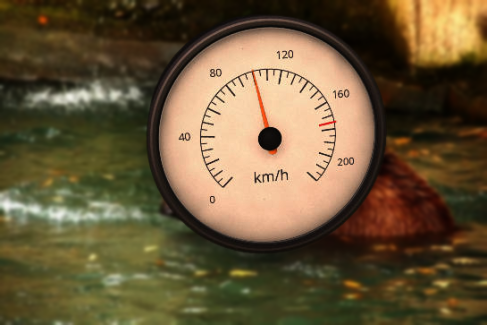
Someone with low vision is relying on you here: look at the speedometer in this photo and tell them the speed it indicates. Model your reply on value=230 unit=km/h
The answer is value=100 unit=km/h
